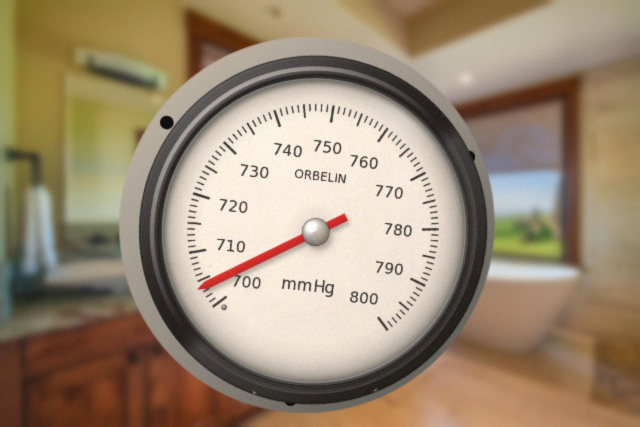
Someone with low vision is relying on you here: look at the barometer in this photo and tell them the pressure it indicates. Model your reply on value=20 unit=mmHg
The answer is value=704 unit=mmHg
